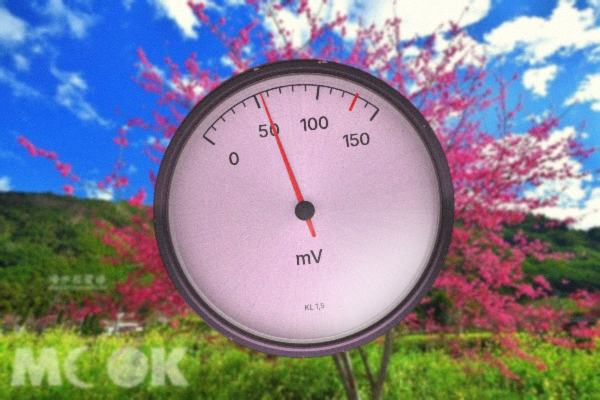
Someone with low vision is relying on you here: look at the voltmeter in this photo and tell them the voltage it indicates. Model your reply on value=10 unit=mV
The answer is value=55 unit=mV
